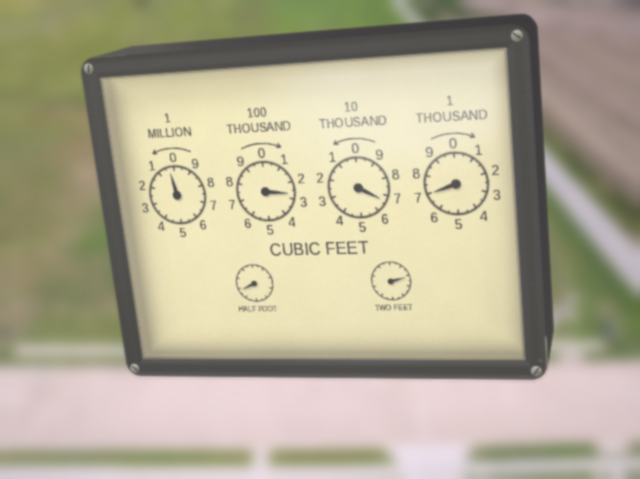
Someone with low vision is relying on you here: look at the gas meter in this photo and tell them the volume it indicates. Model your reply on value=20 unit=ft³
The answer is value=26700 unit=ft³
